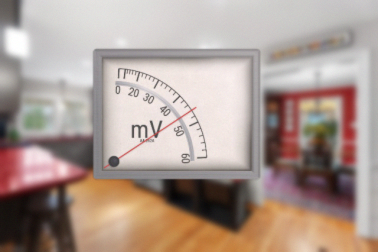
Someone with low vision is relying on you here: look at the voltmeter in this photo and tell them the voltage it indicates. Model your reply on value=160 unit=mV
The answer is value=46 unit=mV
